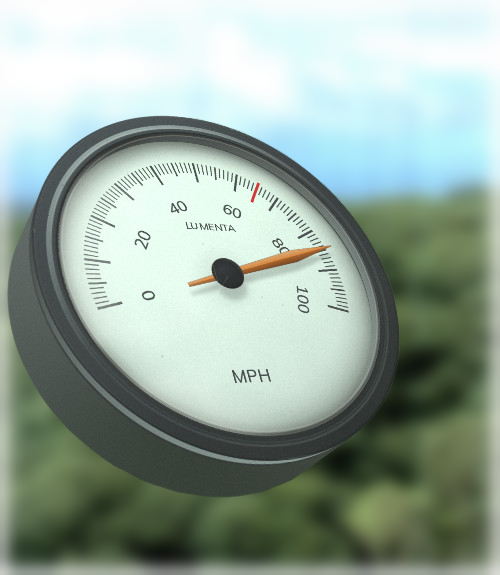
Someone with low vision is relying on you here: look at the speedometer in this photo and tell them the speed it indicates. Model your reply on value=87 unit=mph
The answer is value=85 unit=mph
